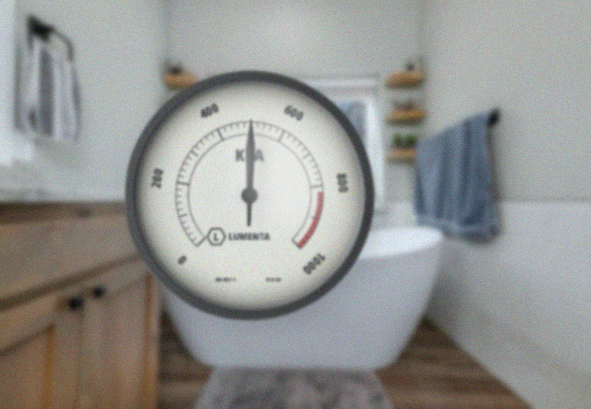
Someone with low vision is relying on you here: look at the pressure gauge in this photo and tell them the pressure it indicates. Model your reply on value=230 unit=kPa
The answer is value=500 unit=kPa
